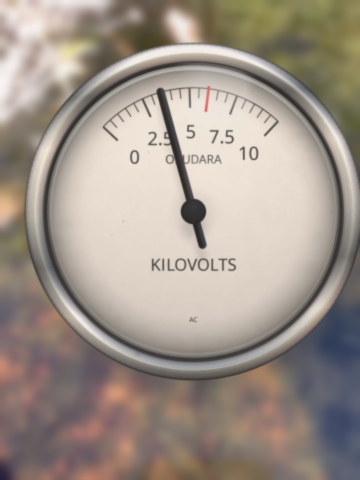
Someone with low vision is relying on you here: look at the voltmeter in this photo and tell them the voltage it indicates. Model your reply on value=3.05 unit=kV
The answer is value=3.5 unit=kV
